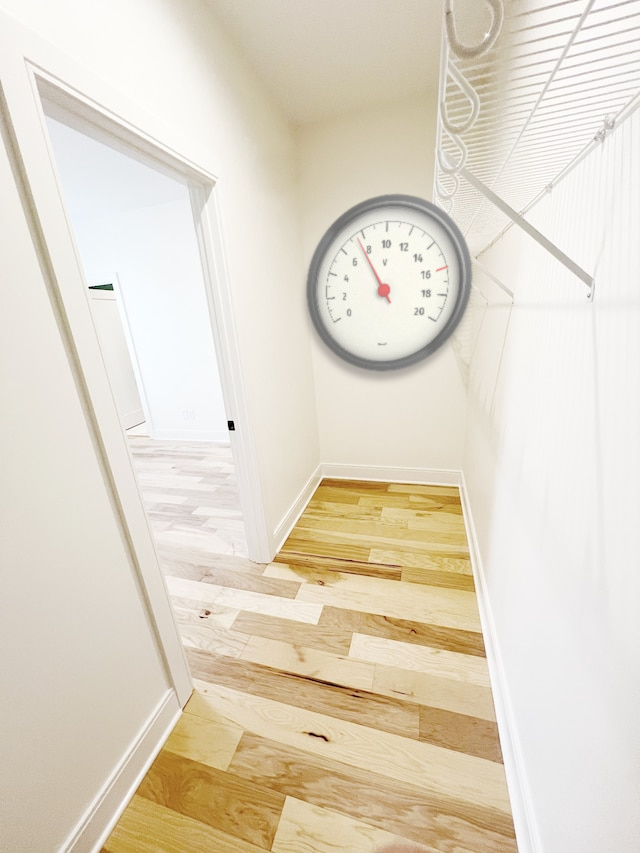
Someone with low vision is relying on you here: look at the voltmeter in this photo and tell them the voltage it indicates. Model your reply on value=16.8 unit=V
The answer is value=7.5 unit=V
